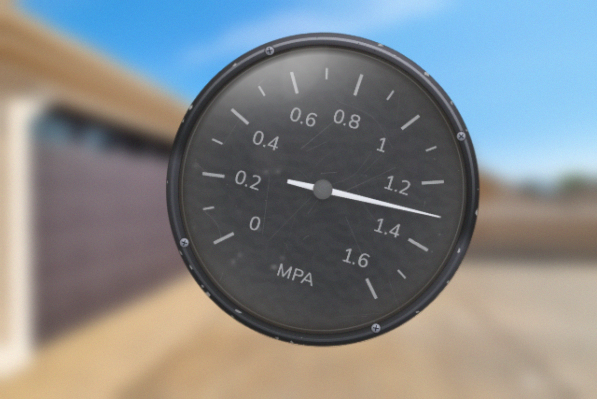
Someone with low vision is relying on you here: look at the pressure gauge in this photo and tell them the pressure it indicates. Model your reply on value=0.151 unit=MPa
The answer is value=1.3 unit=MPa
